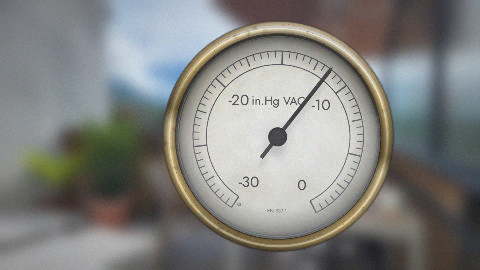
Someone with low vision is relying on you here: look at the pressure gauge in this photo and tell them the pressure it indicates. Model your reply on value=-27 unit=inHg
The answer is value=-11.5 unit=inHg
